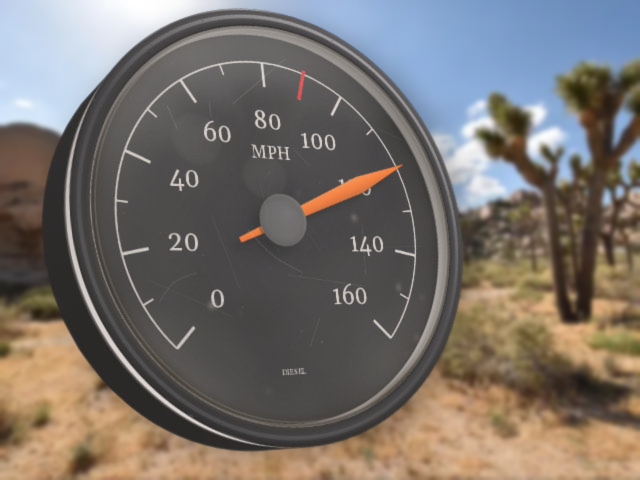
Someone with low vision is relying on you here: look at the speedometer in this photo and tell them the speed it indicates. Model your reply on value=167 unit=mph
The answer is value=120 unit=mph
